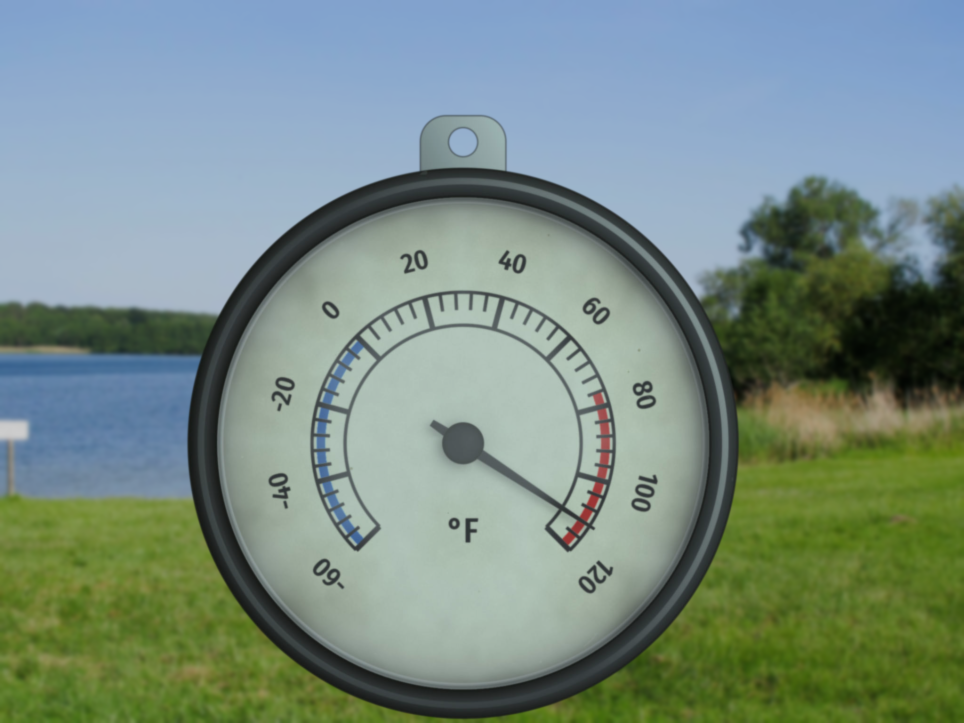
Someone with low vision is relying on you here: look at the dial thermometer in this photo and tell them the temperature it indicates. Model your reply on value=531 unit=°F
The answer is value=112 unit=°F
